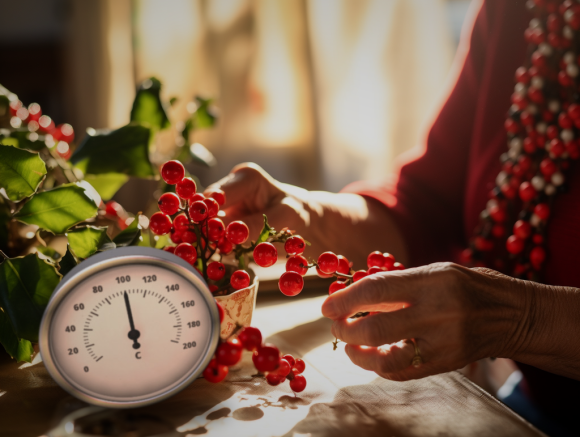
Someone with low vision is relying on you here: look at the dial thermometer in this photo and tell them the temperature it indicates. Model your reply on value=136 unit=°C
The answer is value=100 unit=°C
